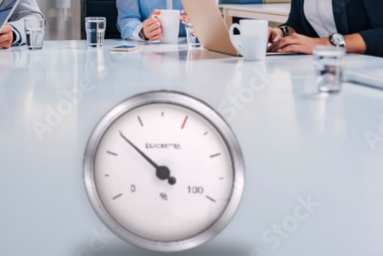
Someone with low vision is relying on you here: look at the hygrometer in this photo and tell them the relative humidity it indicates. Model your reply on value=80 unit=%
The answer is value=30 unit=%
